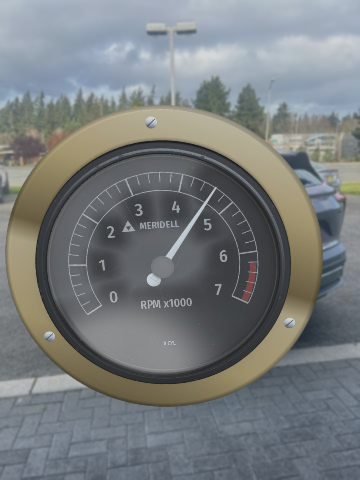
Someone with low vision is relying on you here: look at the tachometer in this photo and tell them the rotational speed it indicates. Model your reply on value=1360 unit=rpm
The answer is value=4600 unit=rpm
